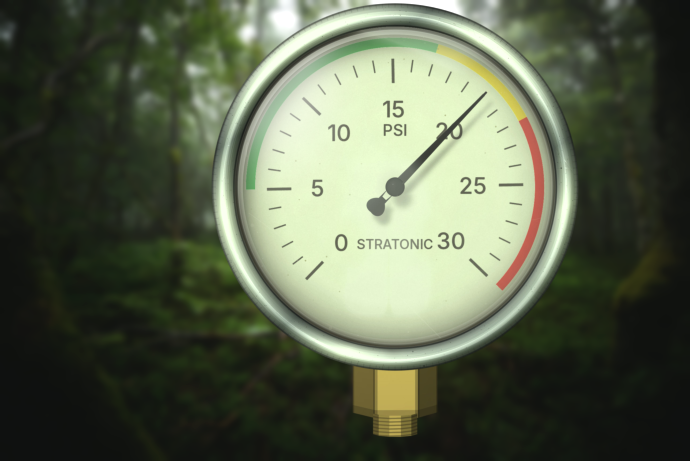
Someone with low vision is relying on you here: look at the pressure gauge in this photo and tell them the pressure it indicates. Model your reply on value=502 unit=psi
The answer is value=20 unit=psi
